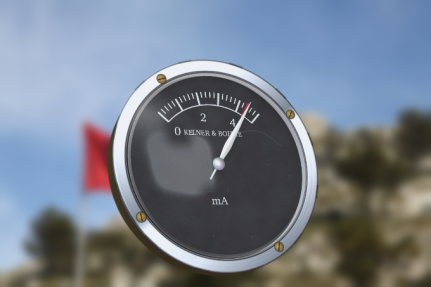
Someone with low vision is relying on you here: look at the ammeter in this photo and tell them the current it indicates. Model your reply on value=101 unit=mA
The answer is value=4.4 unit=mA
